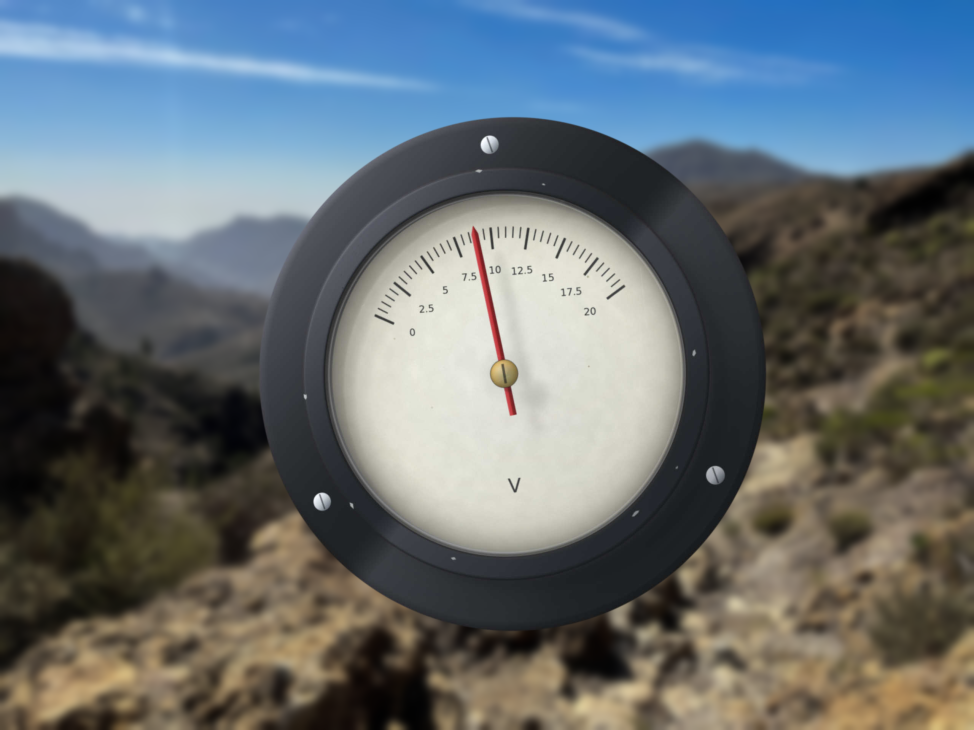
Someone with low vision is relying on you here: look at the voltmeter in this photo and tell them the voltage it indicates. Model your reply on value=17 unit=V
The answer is value=9 unit=V
